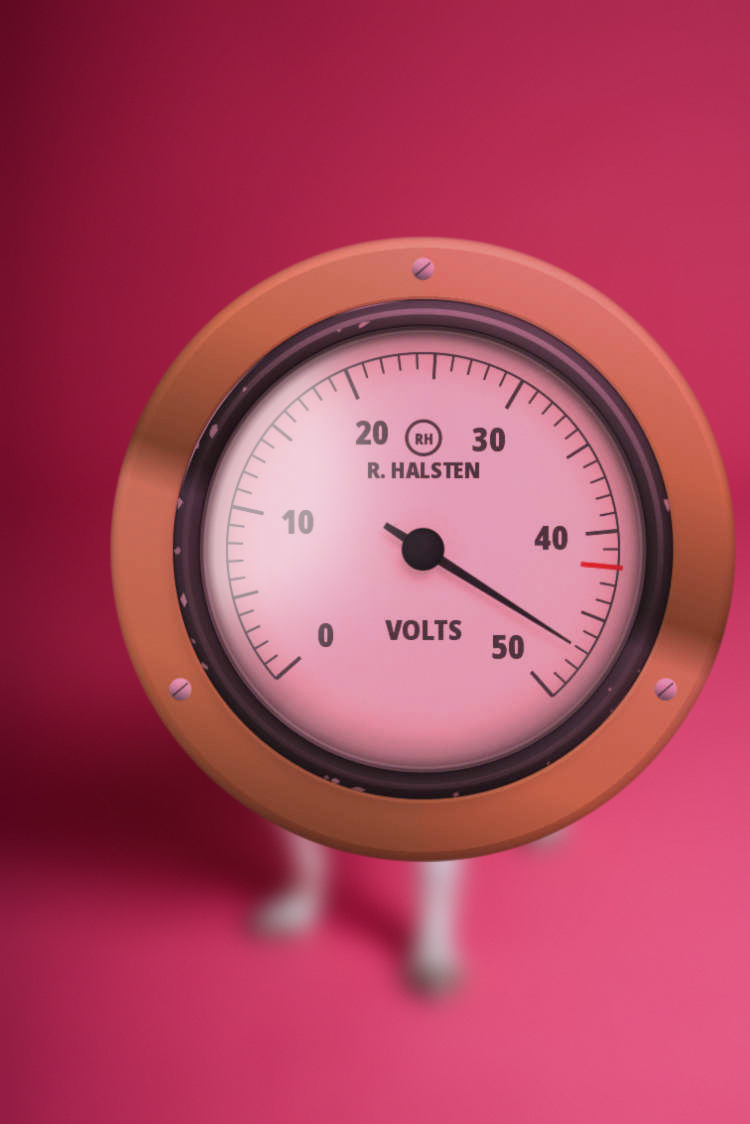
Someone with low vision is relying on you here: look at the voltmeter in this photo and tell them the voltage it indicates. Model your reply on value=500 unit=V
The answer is value=47 unit=V
